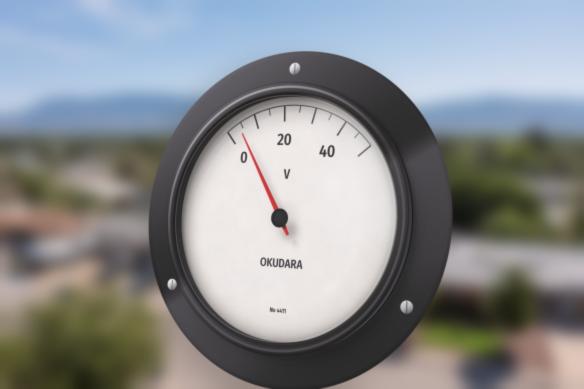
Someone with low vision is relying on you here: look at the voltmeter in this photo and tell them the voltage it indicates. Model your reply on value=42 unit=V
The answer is value=5 unit=V
